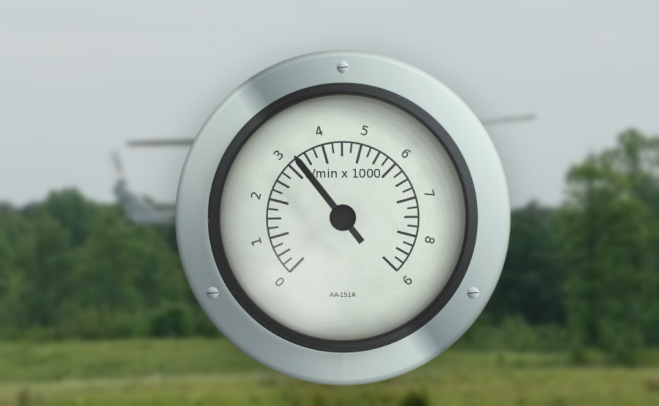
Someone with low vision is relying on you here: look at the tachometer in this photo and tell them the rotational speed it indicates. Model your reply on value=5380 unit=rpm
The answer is value=3250 unit=rpm
